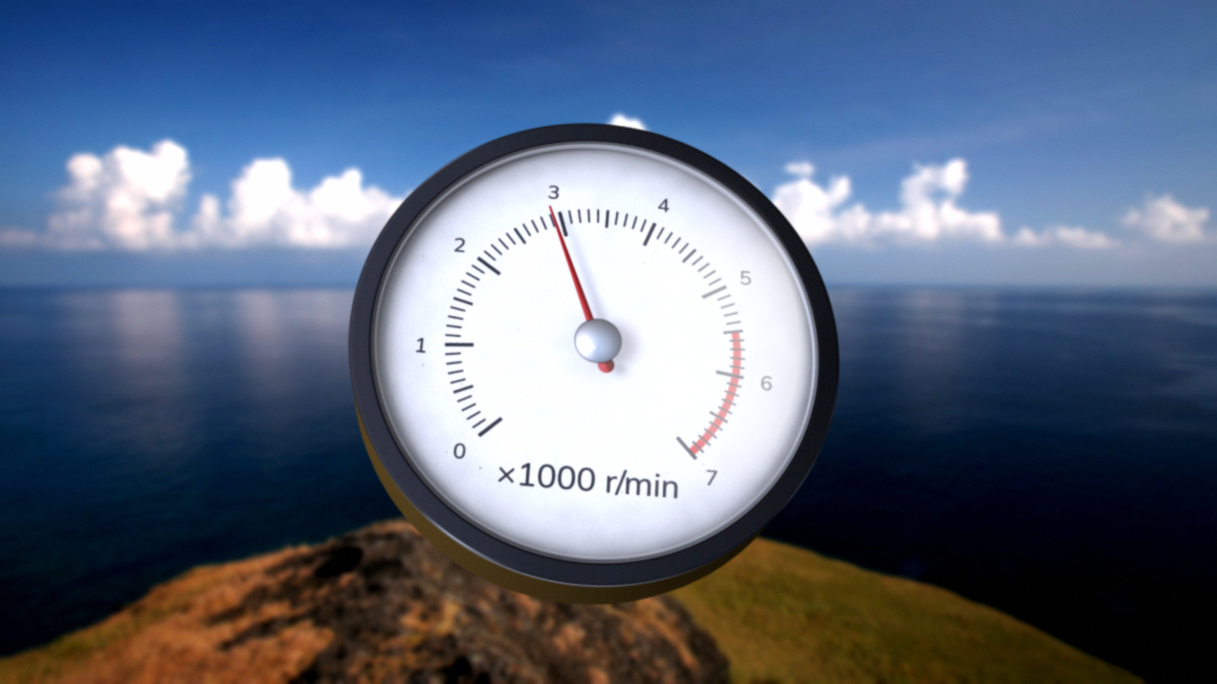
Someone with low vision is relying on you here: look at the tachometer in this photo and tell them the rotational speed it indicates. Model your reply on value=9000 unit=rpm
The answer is value=2900 unit=rpm
